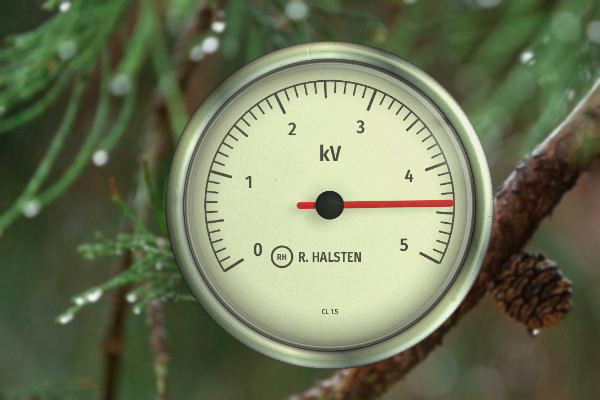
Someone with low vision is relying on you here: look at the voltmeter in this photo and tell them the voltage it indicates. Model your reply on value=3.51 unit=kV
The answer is value=4.4 unit=kV
